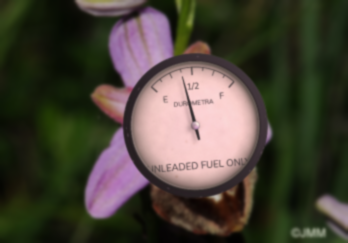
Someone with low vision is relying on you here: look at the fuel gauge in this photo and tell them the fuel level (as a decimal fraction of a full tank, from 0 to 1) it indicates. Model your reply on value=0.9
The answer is value=0.375
